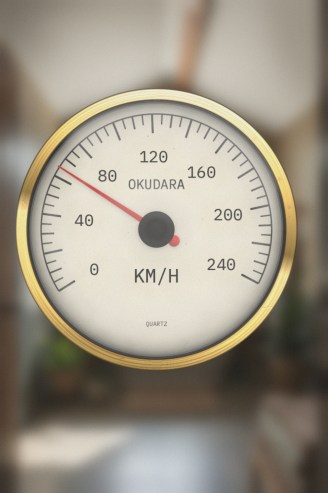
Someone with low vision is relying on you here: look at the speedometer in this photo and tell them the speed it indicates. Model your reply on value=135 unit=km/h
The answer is value=65 unit=km/h
